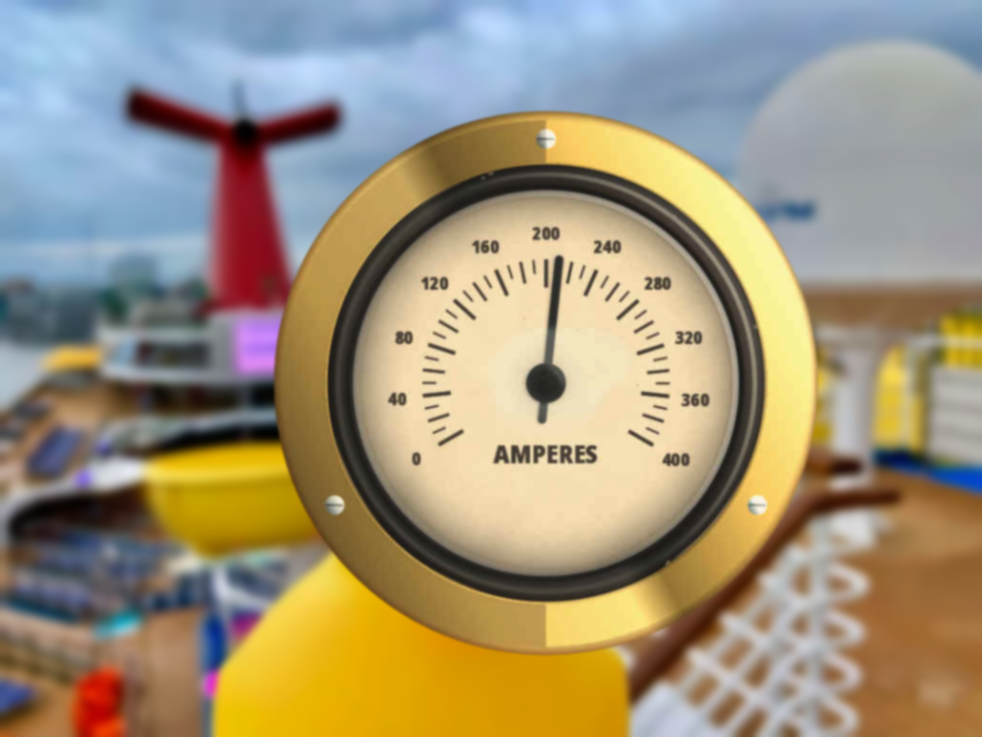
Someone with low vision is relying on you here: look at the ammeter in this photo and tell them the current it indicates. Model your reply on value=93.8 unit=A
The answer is value=210 unit=A
